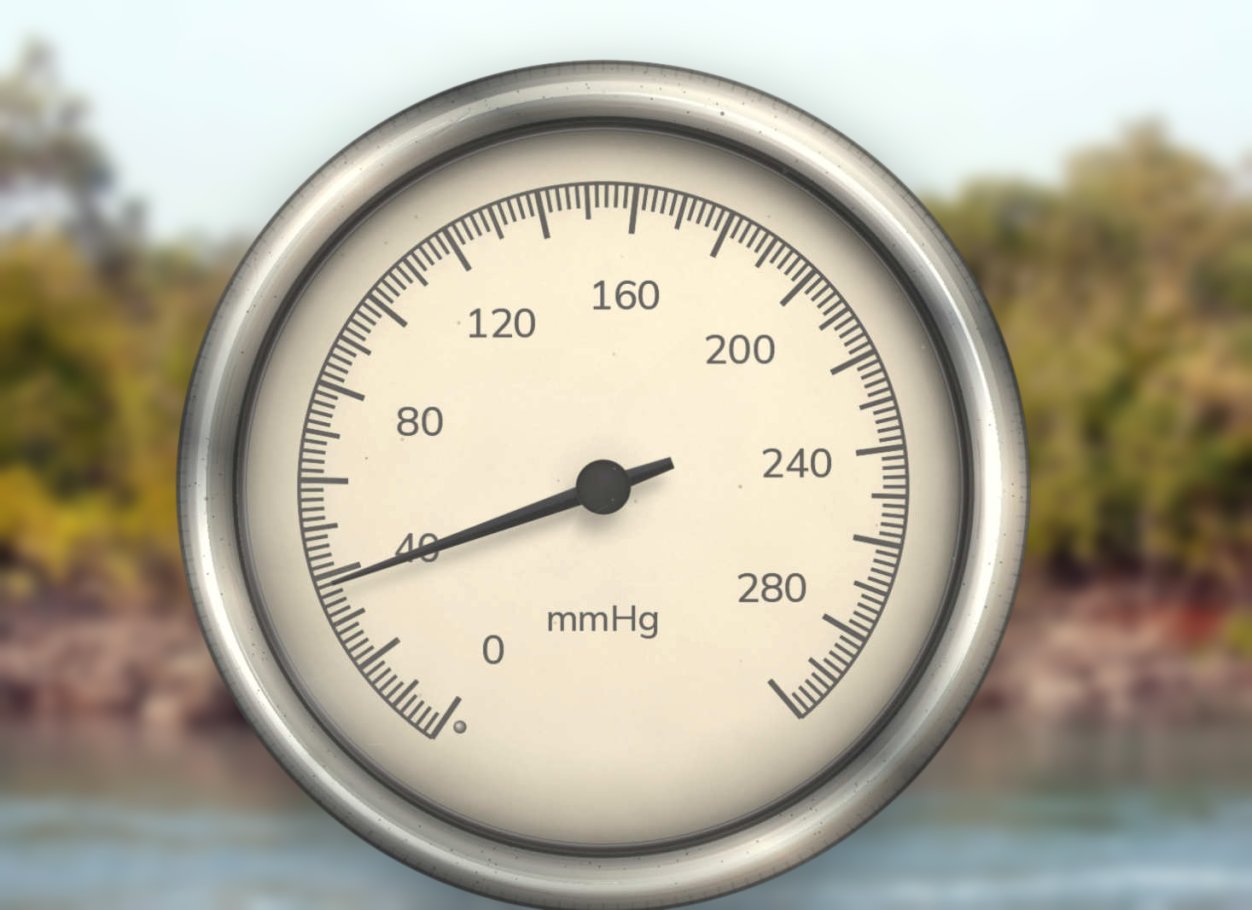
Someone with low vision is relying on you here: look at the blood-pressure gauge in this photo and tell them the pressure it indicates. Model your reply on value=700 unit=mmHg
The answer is value=38 unit=mmHg
